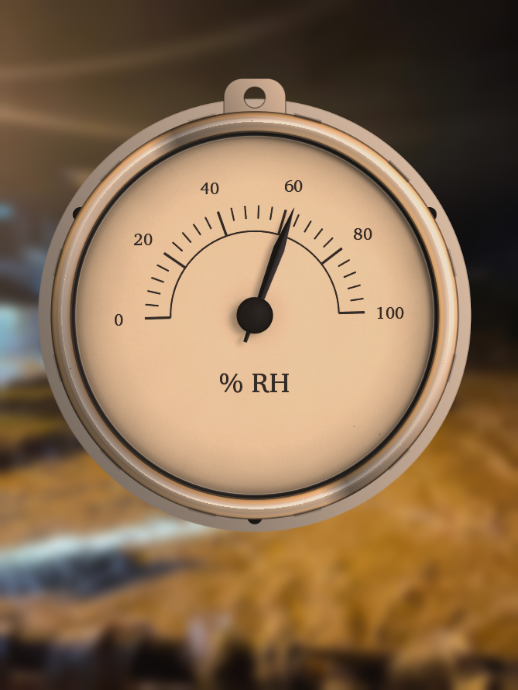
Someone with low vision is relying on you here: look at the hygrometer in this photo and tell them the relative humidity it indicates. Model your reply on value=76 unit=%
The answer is value=62 unit=%
